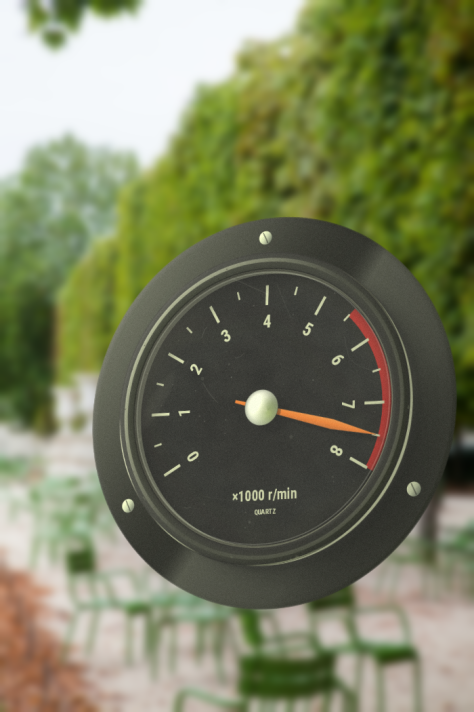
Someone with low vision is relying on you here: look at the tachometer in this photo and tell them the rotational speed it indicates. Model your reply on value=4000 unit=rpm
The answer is value=7500 unit=rpm
